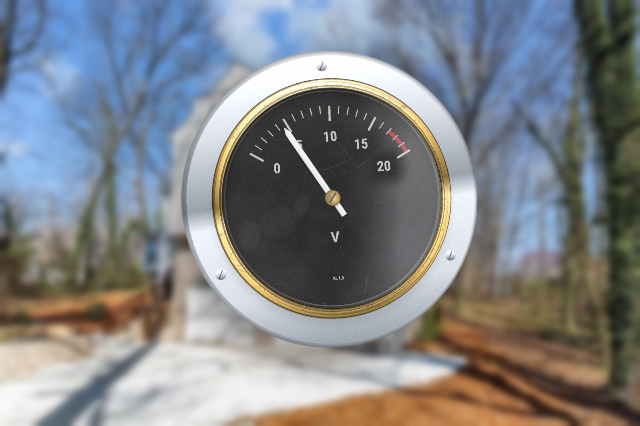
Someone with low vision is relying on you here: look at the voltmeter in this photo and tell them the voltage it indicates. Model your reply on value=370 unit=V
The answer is value=4.5 unit=V
